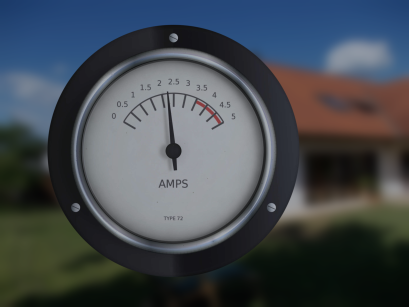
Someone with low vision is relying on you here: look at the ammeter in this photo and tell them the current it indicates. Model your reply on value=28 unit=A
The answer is value=2.25 unit=A
